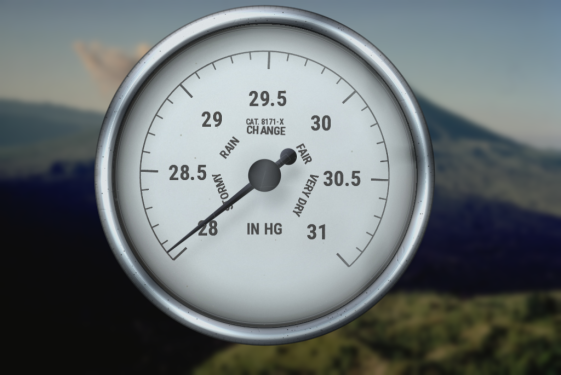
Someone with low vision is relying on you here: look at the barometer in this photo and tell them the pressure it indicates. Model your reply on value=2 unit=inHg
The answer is value=28.05 unit=inHg
